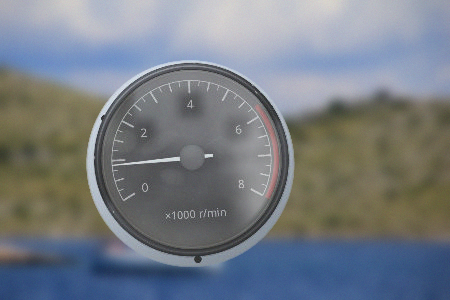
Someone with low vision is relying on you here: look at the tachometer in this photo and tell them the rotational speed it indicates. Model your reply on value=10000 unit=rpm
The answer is value=875 unit=rpm
